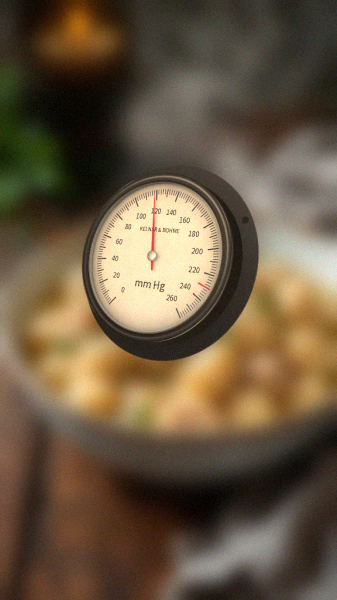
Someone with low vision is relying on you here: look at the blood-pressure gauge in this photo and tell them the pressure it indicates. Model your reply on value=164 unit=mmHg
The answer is value=120 unit=mmHg
